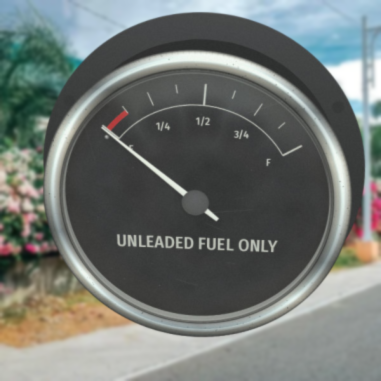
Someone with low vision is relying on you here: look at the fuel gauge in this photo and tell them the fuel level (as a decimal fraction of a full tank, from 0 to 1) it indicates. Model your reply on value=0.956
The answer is value=0
